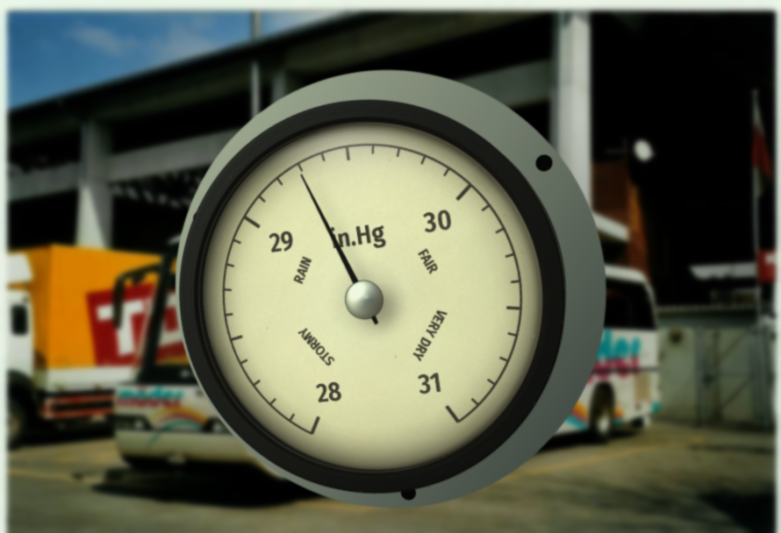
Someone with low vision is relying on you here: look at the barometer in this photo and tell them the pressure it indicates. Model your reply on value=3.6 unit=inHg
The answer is value=29.3 unit=inHg
